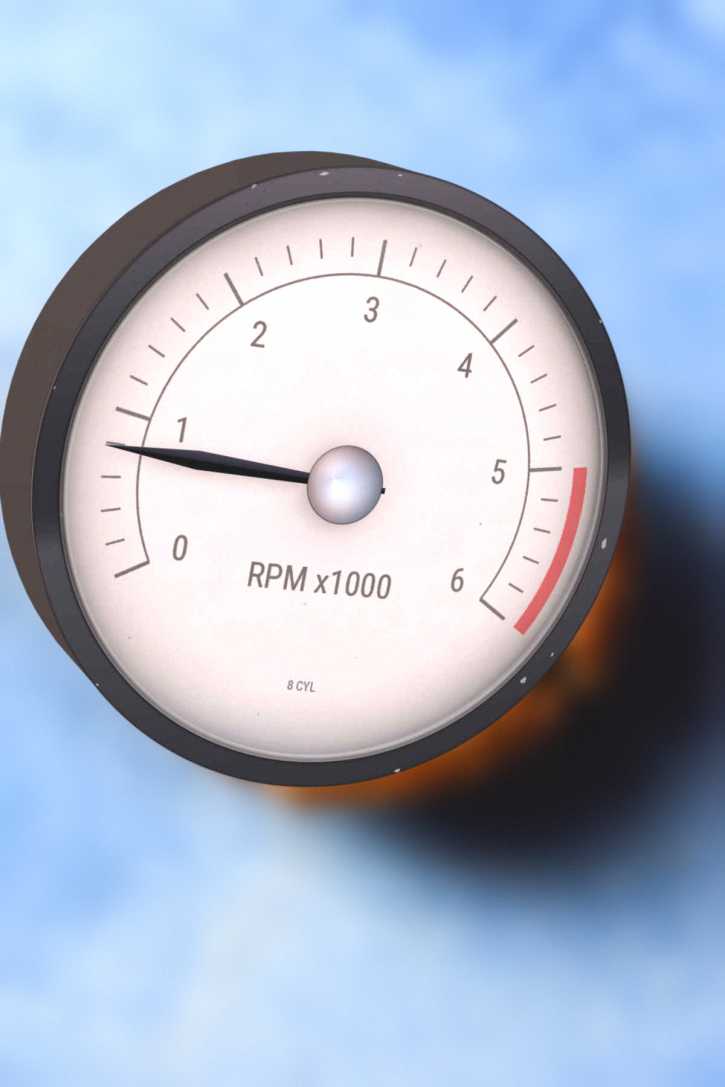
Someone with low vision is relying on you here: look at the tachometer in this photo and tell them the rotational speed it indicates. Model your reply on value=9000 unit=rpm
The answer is value=800 unit=rpm
